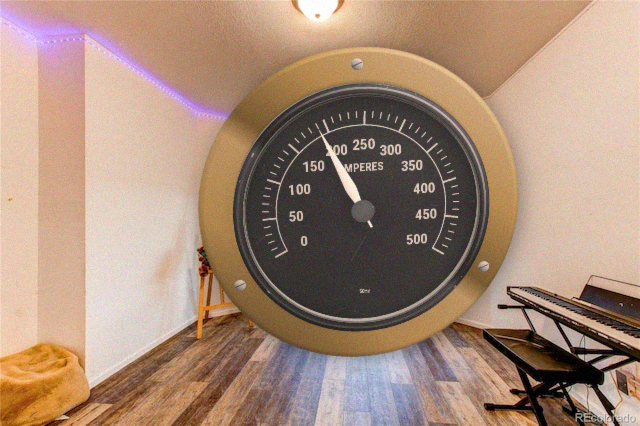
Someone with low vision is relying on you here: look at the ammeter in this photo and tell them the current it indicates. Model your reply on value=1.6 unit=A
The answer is value=190 unit=A
